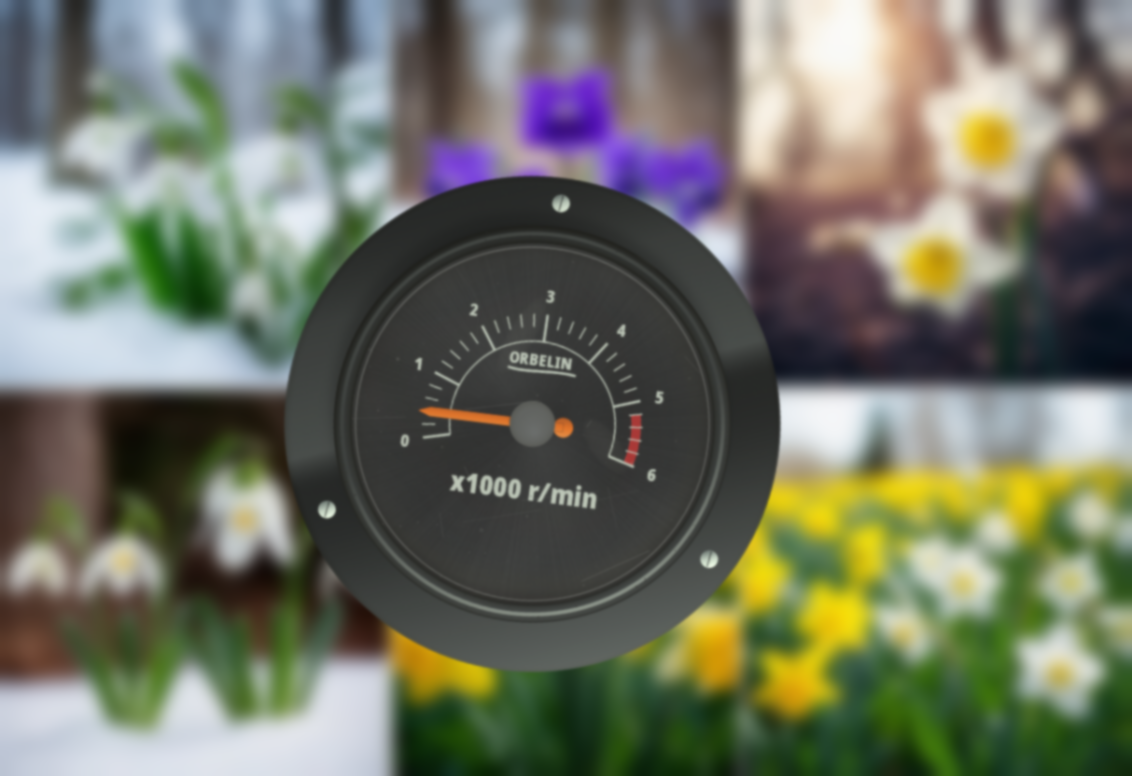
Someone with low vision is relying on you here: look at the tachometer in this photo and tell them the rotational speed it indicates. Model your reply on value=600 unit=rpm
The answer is value=400 unit=rpm
